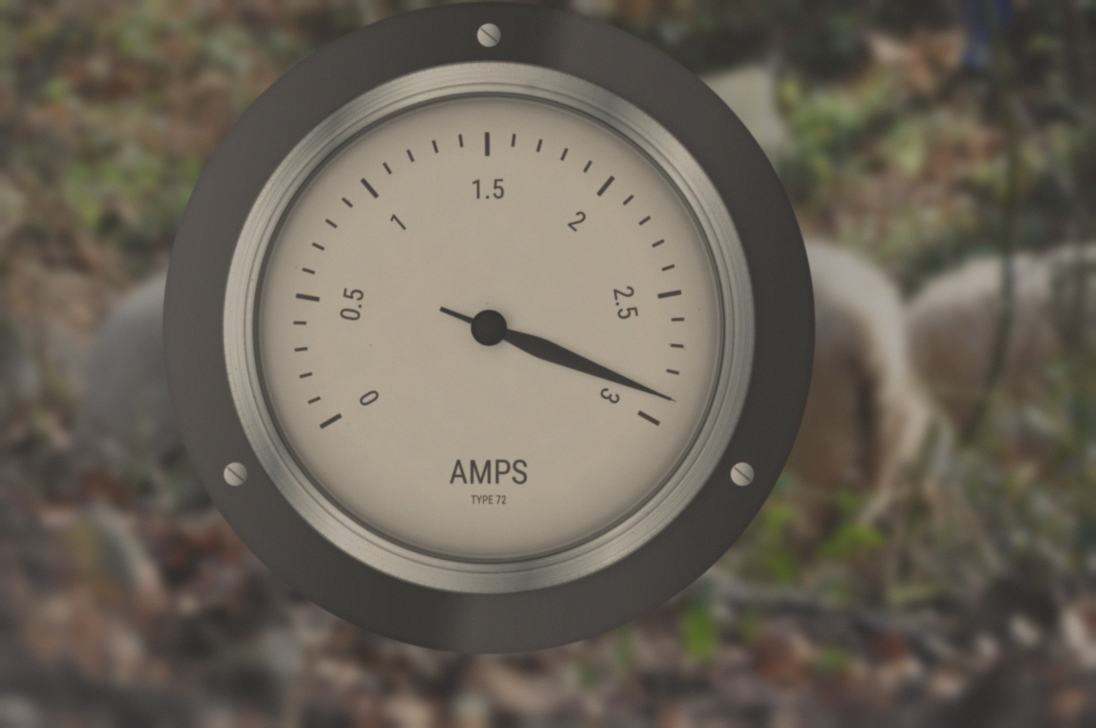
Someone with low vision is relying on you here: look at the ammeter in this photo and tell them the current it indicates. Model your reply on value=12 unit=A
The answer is value=2.9 unit=A
